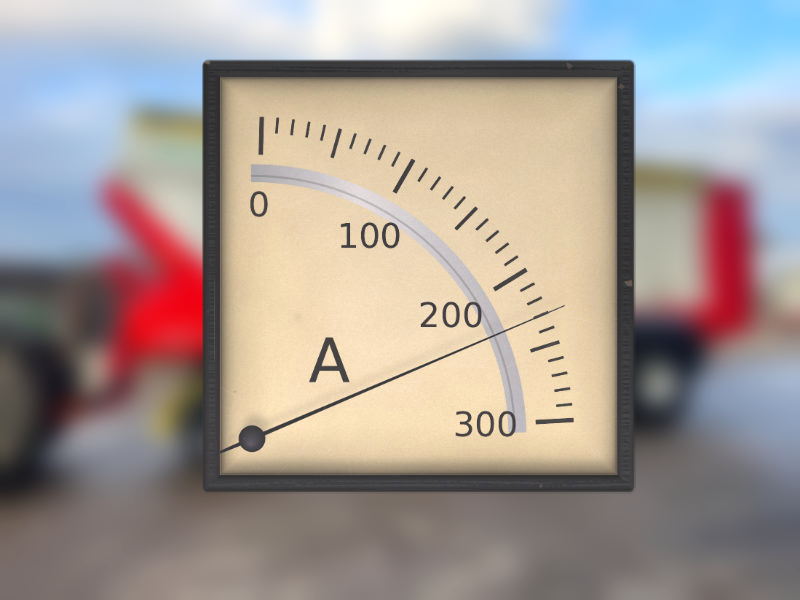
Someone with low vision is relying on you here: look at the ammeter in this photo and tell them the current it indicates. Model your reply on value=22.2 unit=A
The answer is value=230 unit=A
